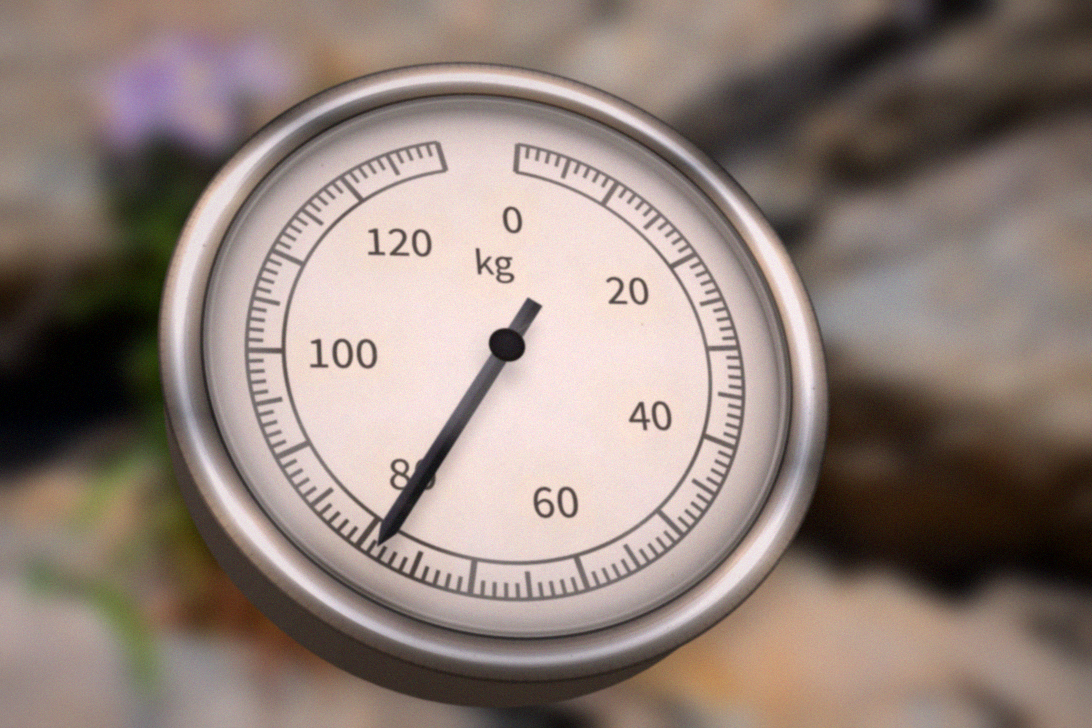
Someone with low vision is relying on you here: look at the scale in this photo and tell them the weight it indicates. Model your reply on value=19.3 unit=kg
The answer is value=78.5 unit=kg
